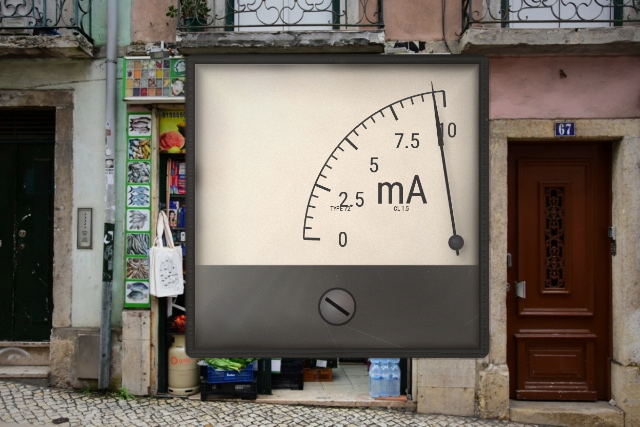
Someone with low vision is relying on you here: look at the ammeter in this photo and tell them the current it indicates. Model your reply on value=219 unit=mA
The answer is value=9.5 unit=mA
